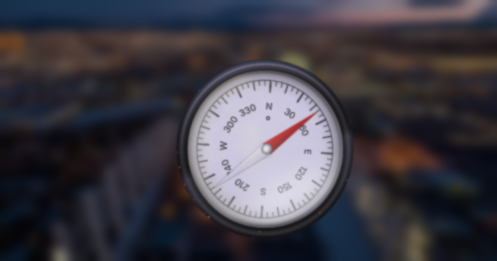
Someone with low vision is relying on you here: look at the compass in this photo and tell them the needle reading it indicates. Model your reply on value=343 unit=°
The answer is value=50 unit=°
